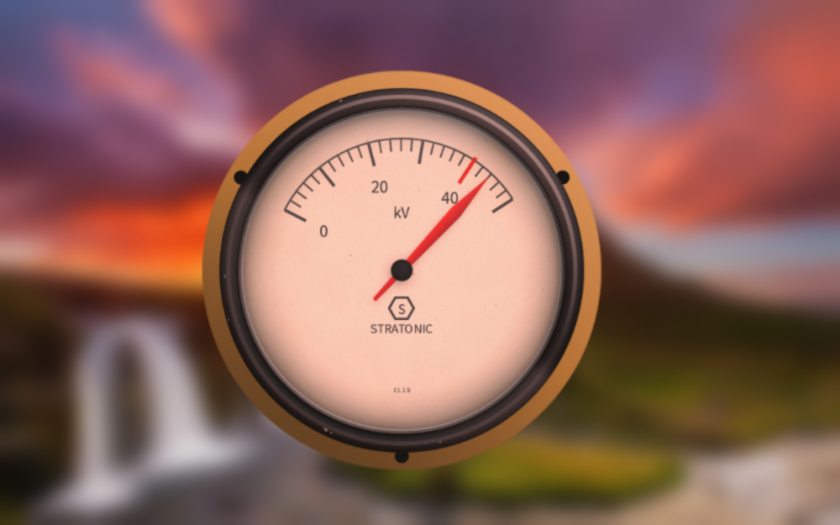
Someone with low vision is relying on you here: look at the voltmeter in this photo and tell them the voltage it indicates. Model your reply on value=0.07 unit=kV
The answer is value=44 unit=kV
